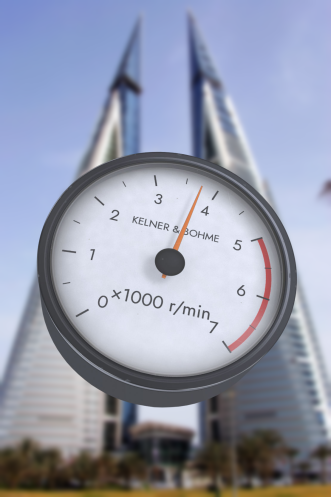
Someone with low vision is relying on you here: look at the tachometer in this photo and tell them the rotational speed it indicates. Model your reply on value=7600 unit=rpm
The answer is value=3750 unit=rpm
